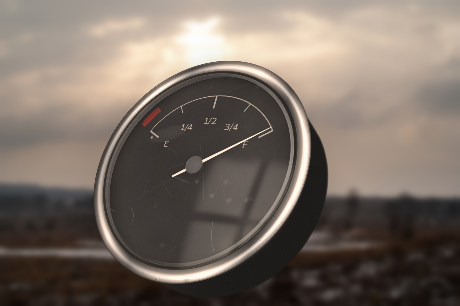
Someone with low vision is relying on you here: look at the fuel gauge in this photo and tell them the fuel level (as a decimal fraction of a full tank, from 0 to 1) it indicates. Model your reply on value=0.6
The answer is value=1
